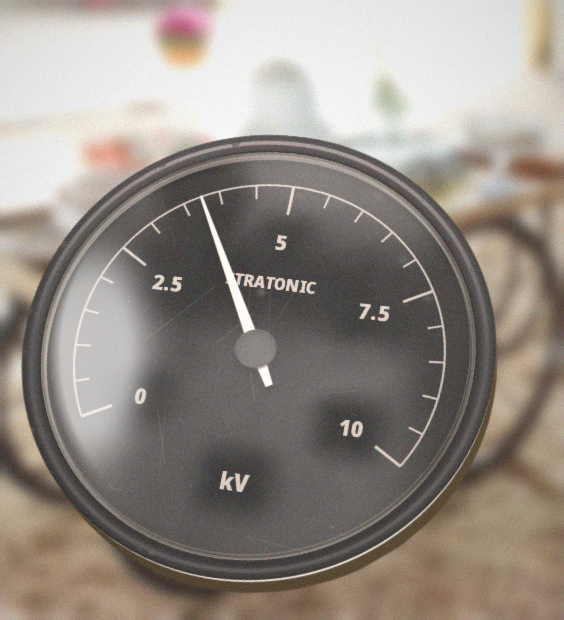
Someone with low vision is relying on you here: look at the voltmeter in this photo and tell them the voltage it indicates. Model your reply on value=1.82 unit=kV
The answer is value=3.75 unit=kV
